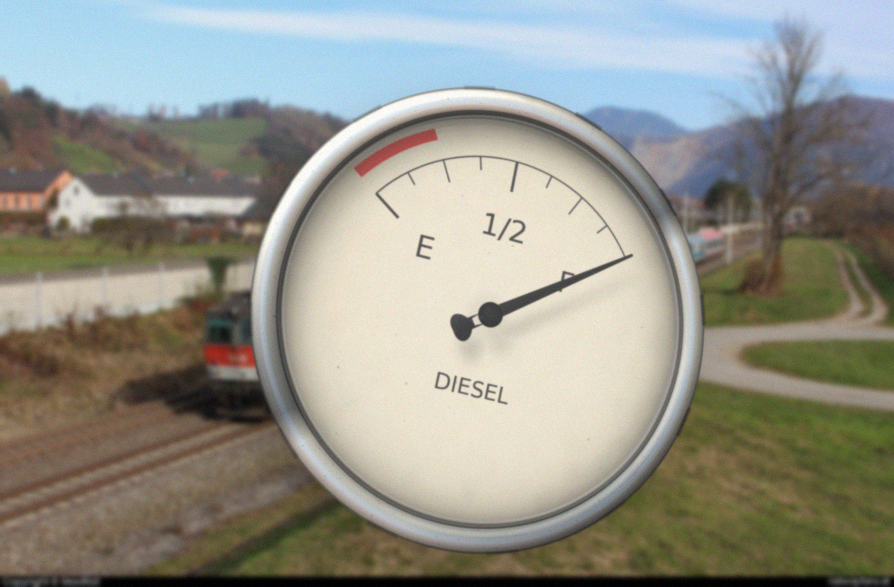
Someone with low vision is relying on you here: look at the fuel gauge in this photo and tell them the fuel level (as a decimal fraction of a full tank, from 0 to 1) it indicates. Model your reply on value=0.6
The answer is value=1
